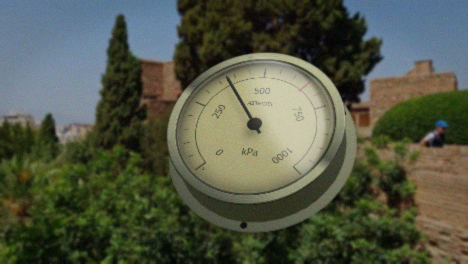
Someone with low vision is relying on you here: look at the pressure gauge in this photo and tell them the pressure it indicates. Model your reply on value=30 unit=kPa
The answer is value=375 unit=kPa
